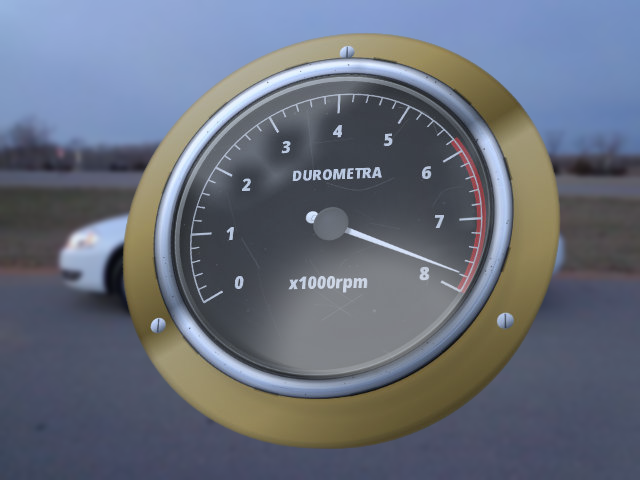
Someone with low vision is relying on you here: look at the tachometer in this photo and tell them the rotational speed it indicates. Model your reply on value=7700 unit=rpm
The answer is value=7800 unit=rpm
